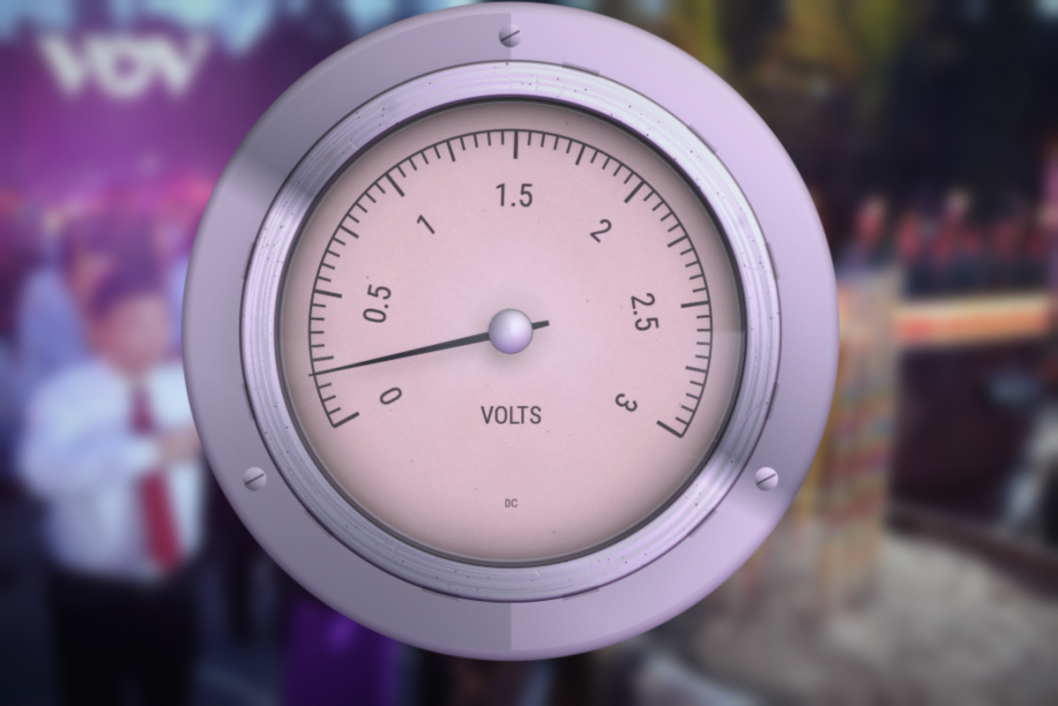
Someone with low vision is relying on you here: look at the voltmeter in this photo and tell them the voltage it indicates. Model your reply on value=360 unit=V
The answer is value=0.2 unit=V
